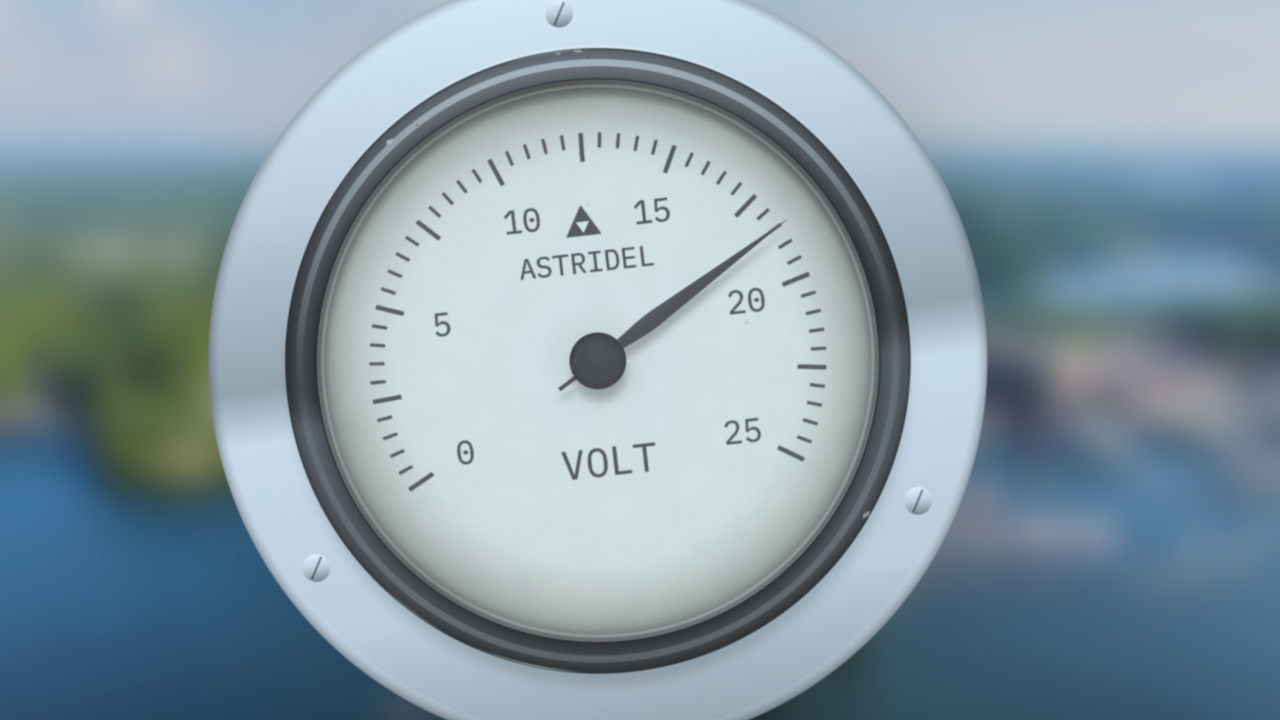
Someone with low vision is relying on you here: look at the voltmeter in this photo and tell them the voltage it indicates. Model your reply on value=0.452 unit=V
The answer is value=18.5 unit=V
